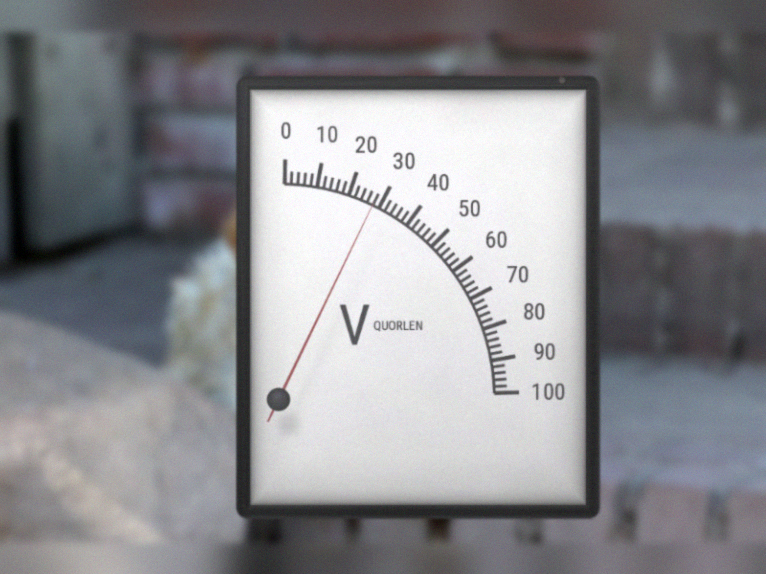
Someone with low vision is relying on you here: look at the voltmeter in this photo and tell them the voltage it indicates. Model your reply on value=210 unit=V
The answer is value=28 unit=V
